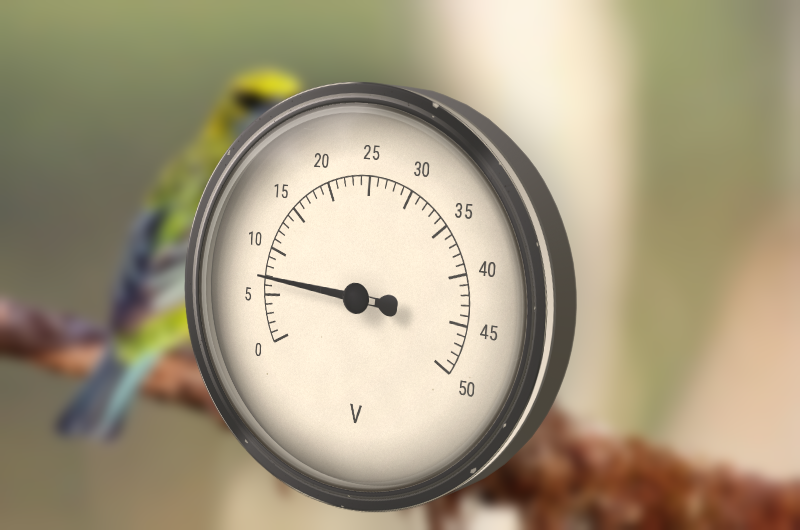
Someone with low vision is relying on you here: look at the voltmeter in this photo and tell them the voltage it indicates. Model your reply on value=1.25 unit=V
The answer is value=7 unit=V
